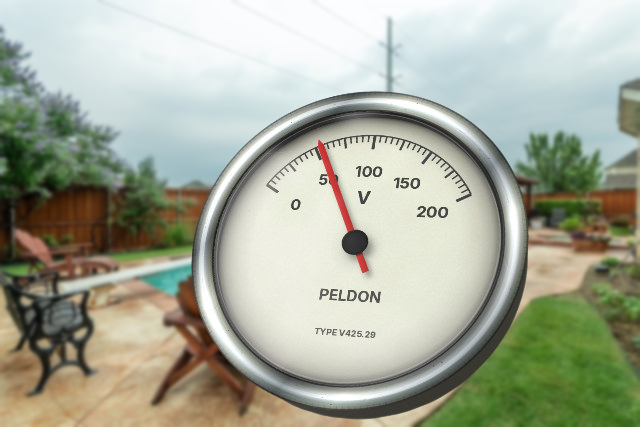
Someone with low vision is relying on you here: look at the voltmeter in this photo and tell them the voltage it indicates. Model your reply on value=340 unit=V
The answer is value=55 unit=V
